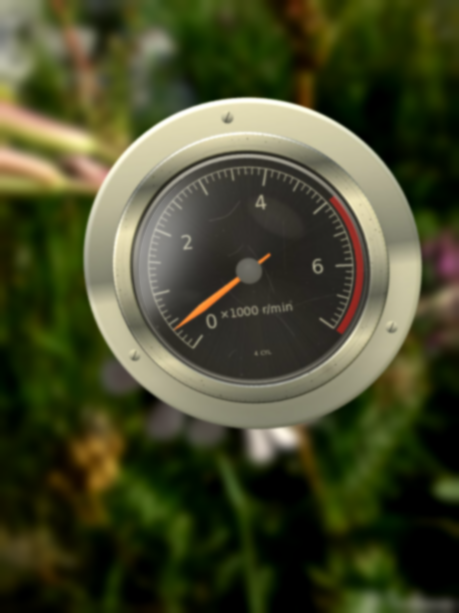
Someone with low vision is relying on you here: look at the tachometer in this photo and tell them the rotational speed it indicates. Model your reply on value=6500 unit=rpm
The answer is value=400 unit=rpm
